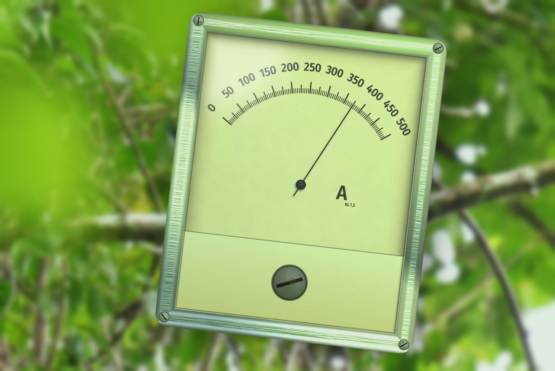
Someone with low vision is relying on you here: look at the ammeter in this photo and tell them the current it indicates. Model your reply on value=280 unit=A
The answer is value=375 unit=A
